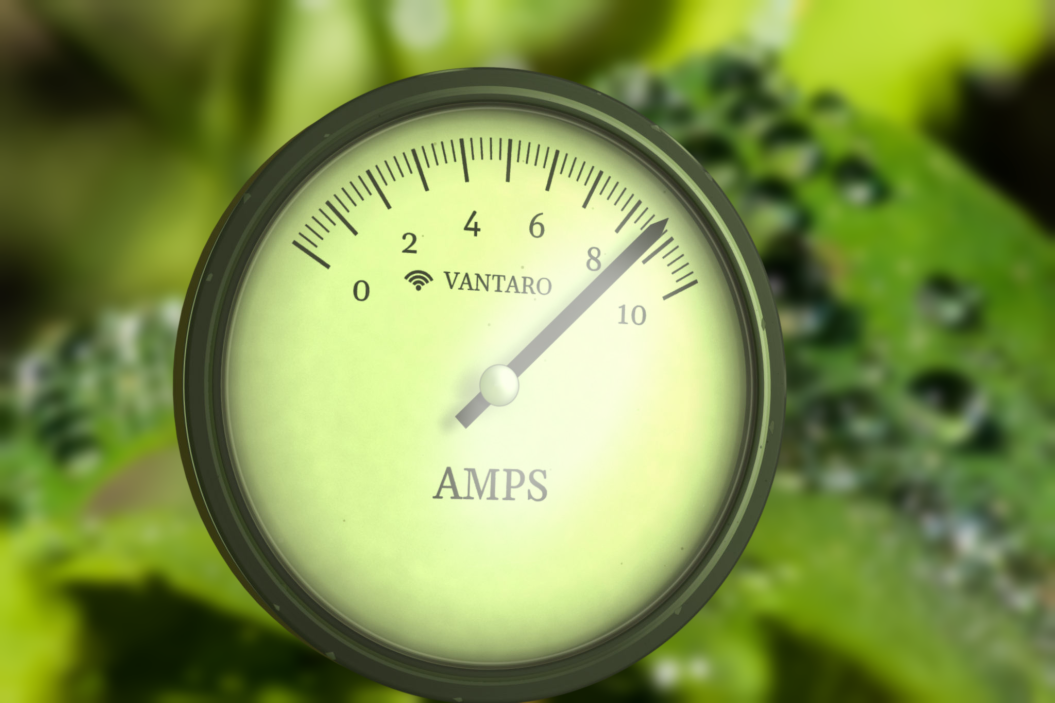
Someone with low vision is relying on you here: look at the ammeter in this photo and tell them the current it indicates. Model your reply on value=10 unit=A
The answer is value=8.6 unit=A
